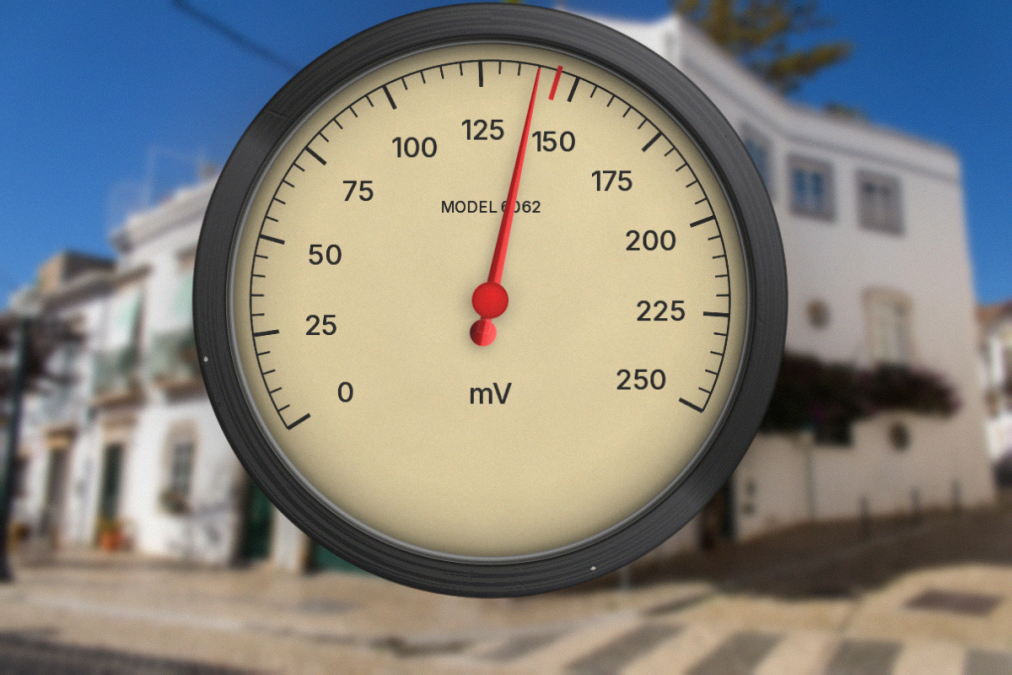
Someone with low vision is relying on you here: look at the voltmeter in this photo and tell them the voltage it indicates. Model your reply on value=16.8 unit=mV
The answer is value=140 unit=mV
